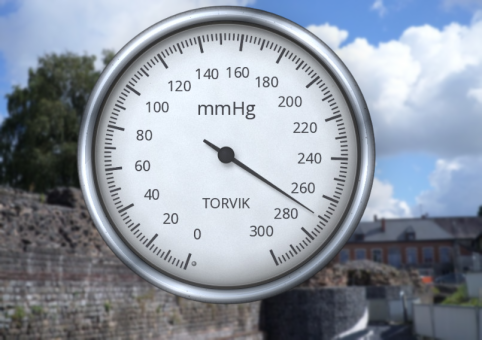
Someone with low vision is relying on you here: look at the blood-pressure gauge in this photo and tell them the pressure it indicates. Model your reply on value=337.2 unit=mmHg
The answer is value=270 unit=mmHg
